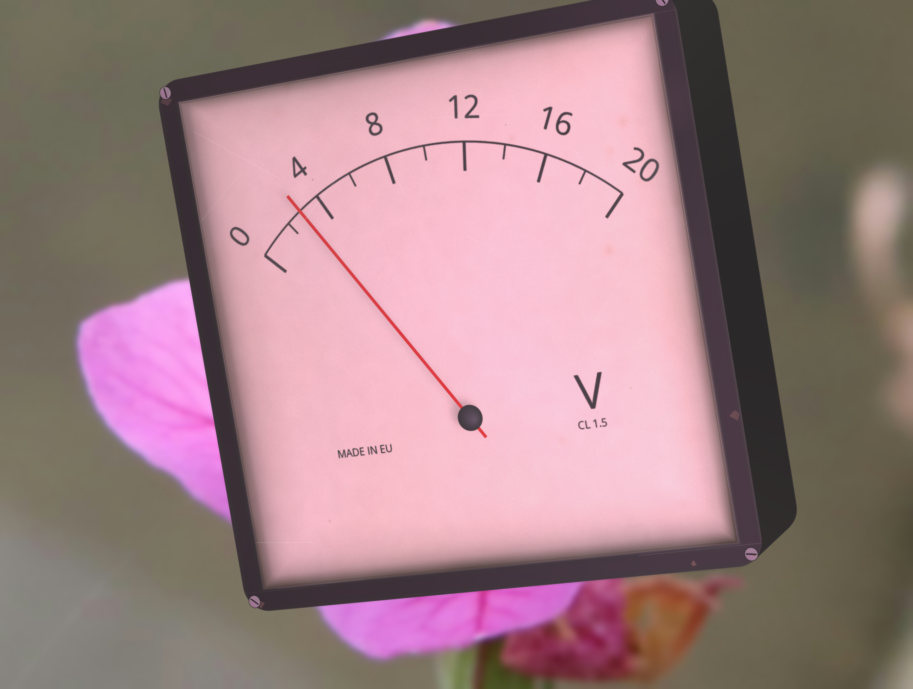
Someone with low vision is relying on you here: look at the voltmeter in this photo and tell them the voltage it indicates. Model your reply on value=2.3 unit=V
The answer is value=3 unit=V
